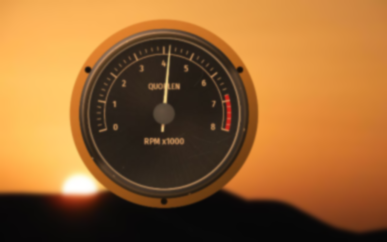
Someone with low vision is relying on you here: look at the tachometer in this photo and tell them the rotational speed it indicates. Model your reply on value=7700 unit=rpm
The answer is value=4200 unit=rpm
